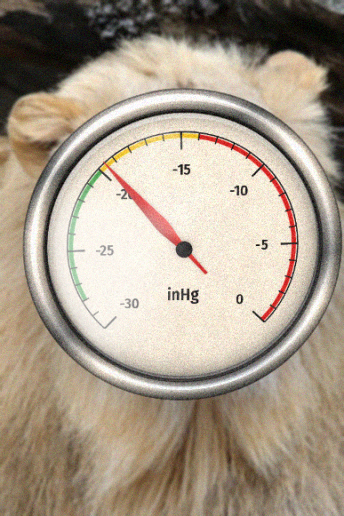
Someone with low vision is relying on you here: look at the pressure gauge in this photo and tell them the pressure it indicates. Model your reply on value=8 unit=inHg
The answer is value=-19.5 unit=inHg
